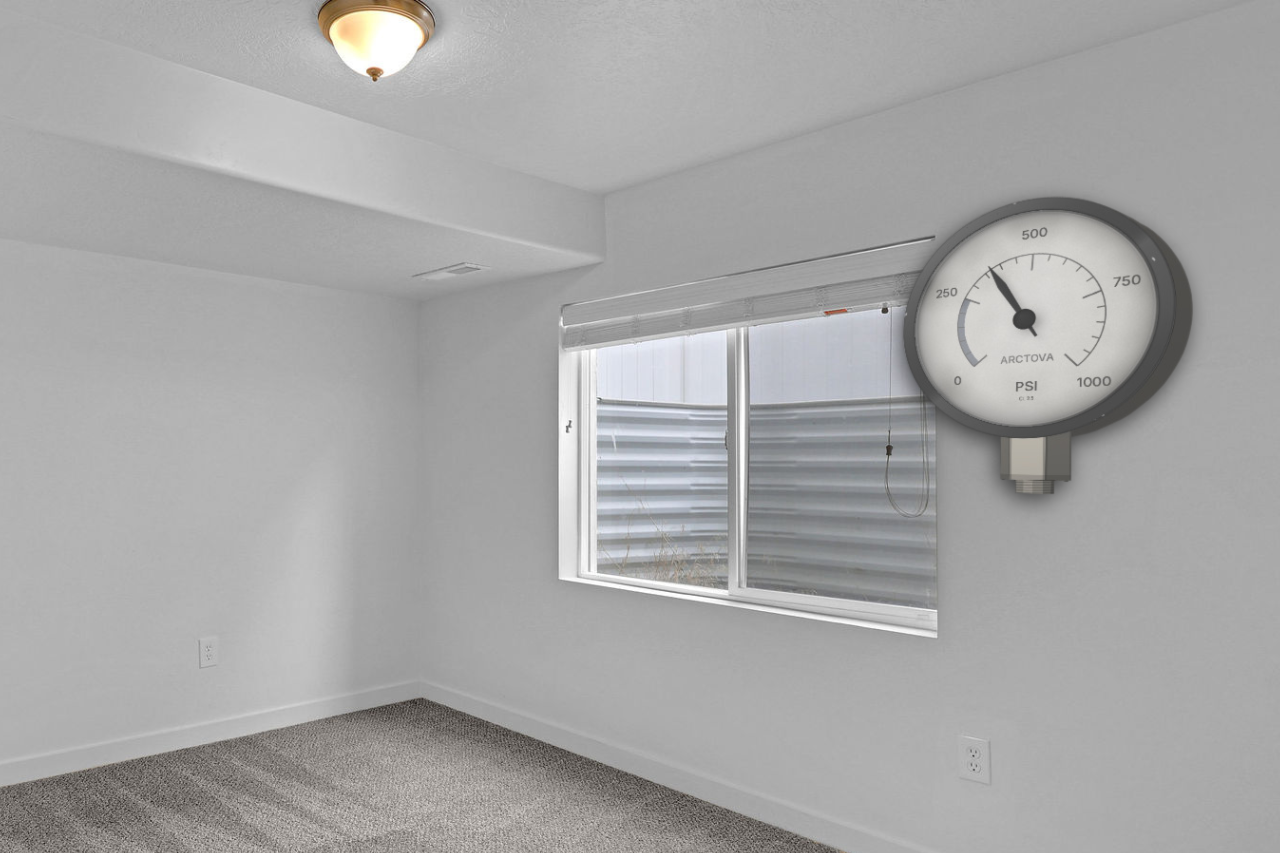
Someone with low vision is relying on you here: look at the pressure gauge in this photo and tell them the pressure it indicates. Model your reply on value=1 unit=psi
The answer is value=375 unit=psi
